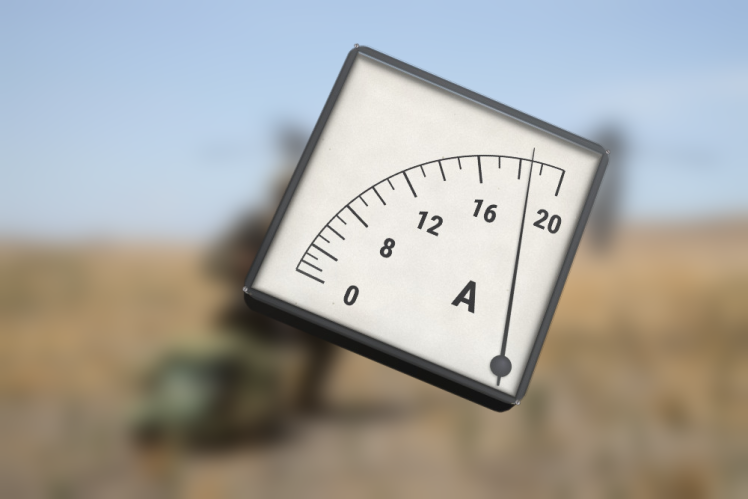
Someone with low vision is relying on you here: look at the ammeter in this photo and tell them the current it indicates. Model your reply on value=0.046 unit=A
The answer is value=18.5 unit=A
